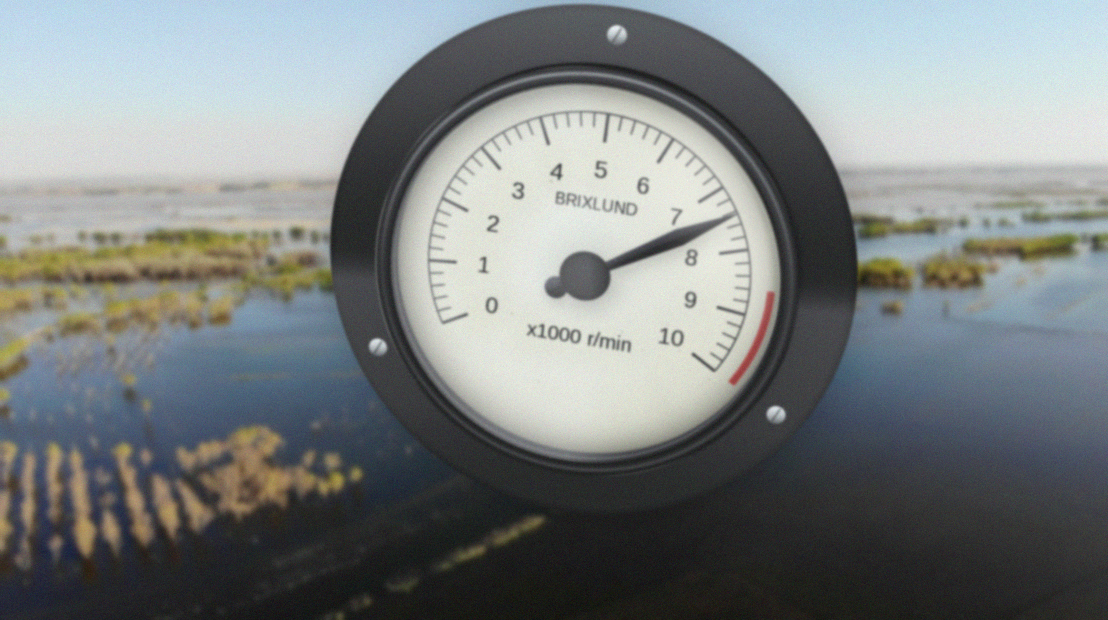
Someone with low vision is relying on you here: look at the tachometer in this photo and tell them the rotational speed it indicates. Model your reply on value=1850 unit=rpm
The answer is value=7400 unit=rpm
